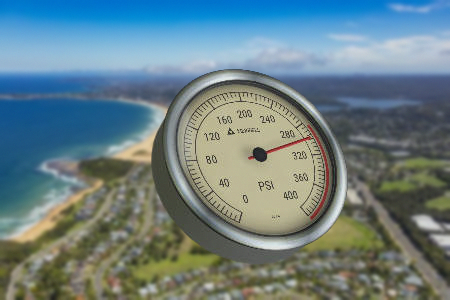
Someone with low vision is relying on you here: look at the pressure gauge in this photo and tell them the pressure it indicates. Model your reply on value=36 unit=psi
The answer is value=300 unit=psi
